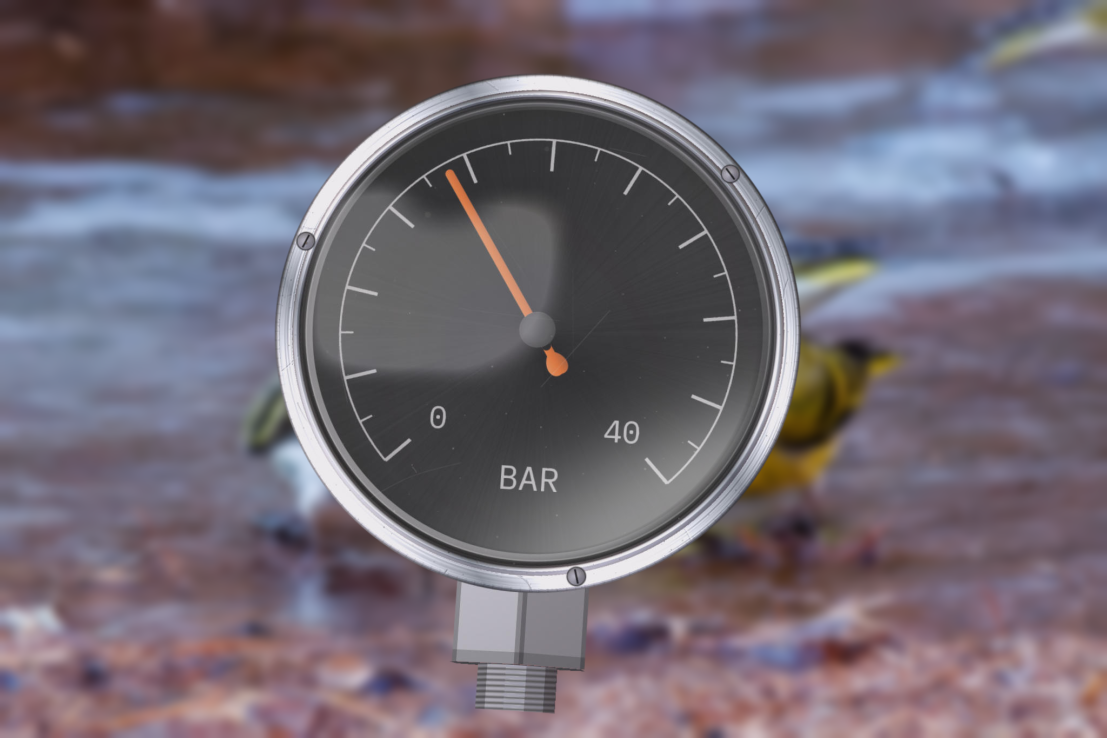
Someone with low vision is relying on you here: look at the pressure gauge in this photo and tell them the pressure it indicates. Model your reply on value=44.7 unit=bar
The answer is value=15 unit=bar
